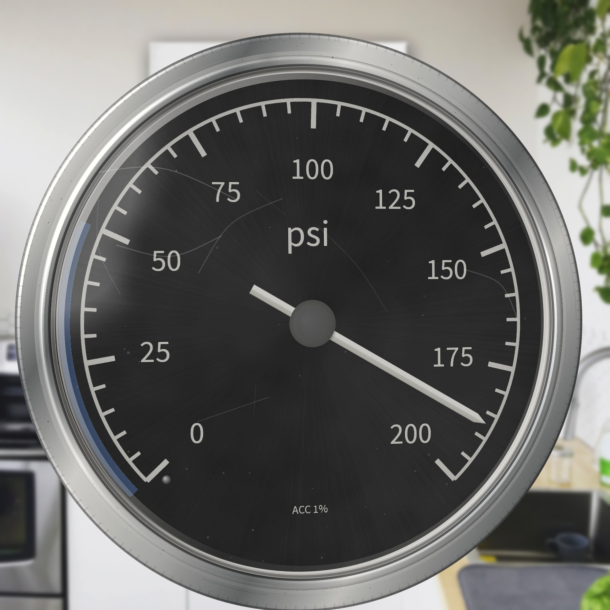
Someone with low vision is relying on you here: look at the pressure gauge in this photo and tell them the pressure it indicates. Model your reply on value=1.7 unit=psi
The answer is value=187.5 unit=psi
